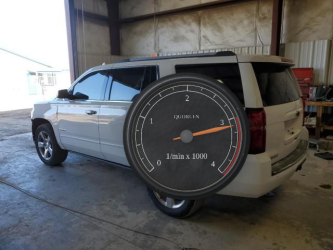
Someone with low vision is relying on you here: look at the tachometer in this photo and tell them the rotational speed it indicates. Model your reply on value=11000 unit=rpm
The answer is value=3125 unit=rpm
